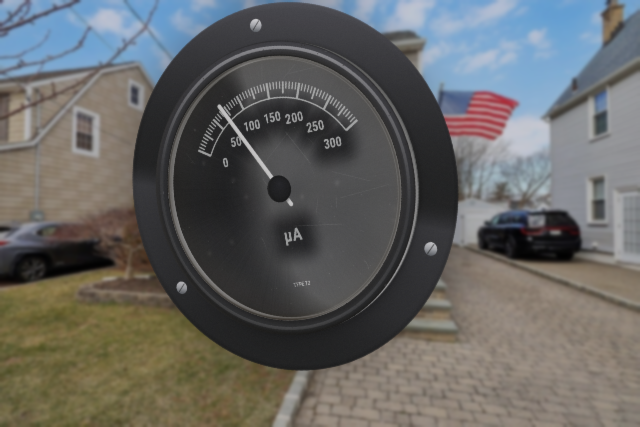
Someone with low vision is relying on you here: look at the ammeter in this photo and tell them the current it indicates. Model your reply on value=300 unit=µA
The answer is value=75 unit=µA
